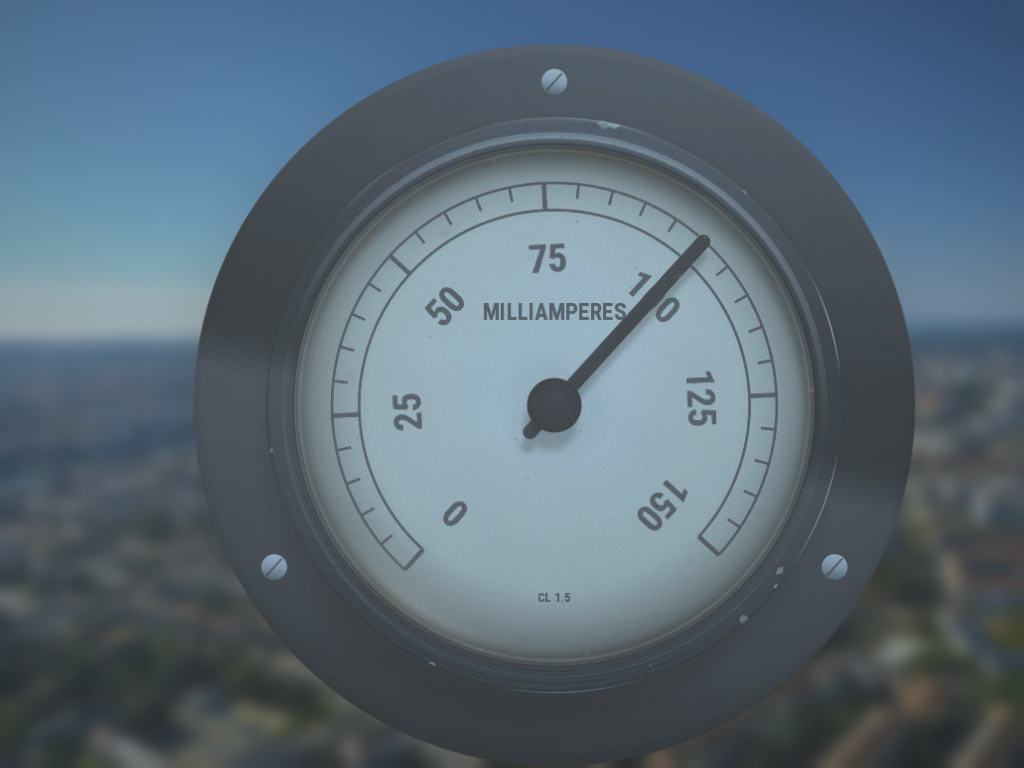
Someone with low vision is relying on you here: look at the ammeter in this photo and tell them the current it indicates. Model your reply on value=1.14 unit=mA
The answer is value=100 unit=mA
